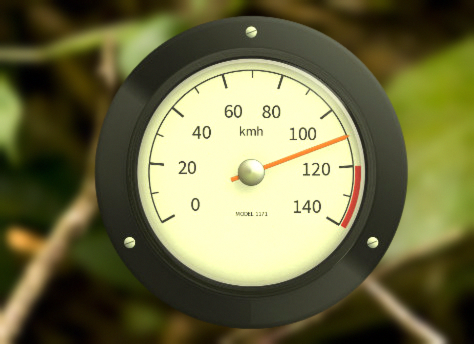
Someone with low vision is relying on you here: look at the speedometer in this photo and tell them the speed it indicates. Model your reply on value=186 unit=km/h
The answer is value=110 unit=km/h
